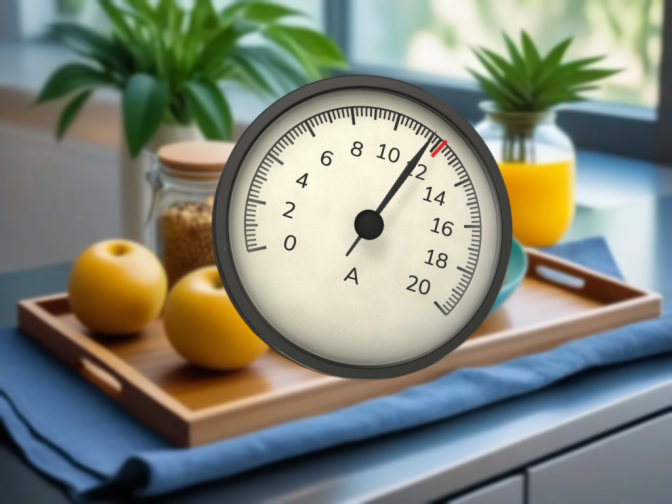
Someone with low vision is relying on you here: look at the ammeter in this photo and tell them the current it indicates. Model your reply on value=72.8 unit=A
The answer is value=11.6 unit=A
